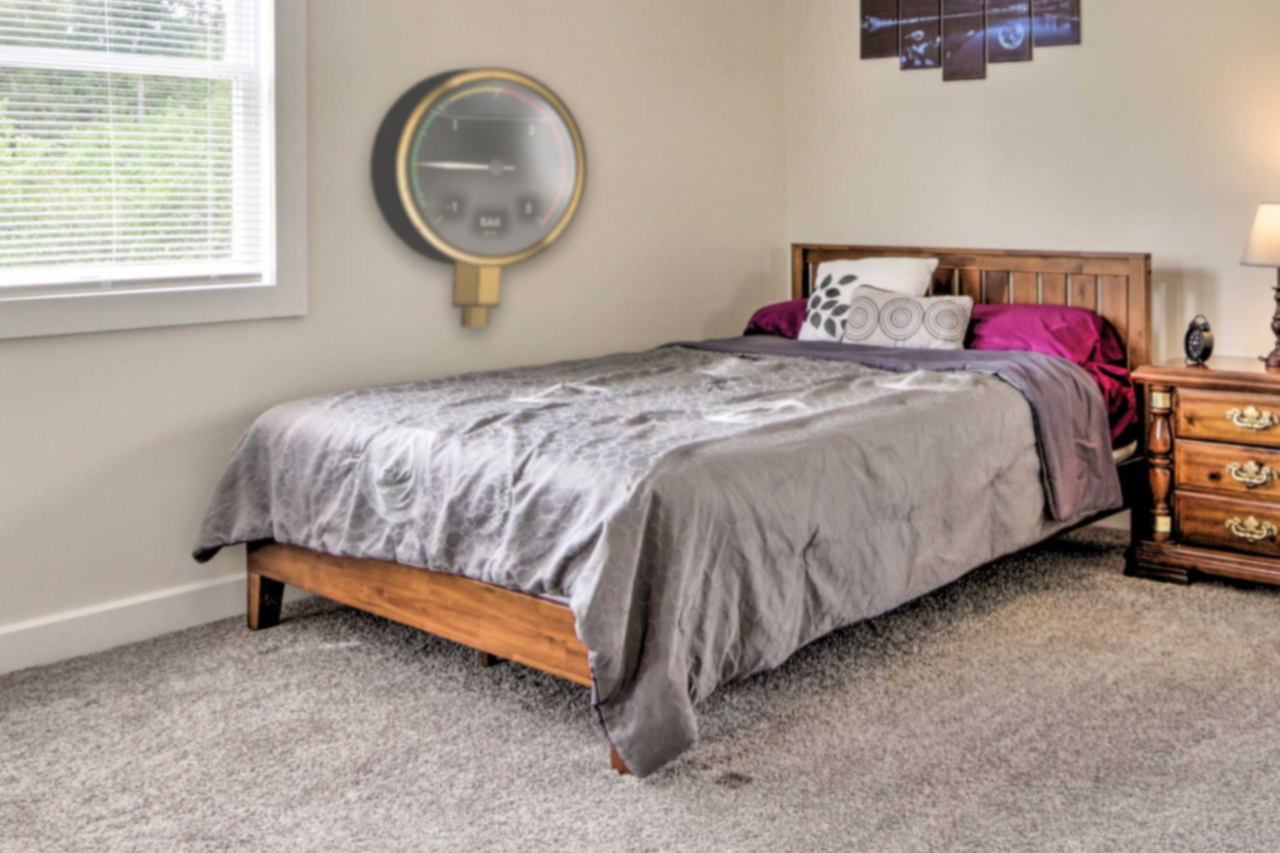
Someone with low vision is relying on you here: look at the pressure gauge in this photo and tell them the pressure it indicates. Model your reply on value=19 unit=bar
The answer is value=0 unit=bar
